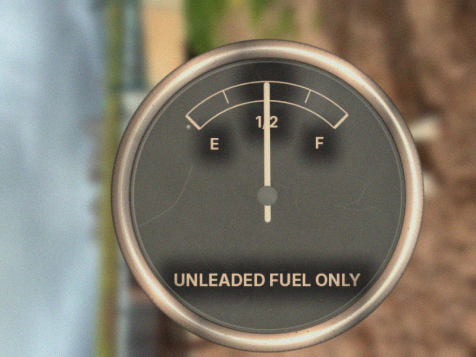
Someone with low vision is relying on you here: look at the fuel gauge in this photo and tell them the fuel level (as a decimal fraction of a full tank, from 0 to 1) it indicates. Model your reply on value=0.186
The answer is value=0.5
